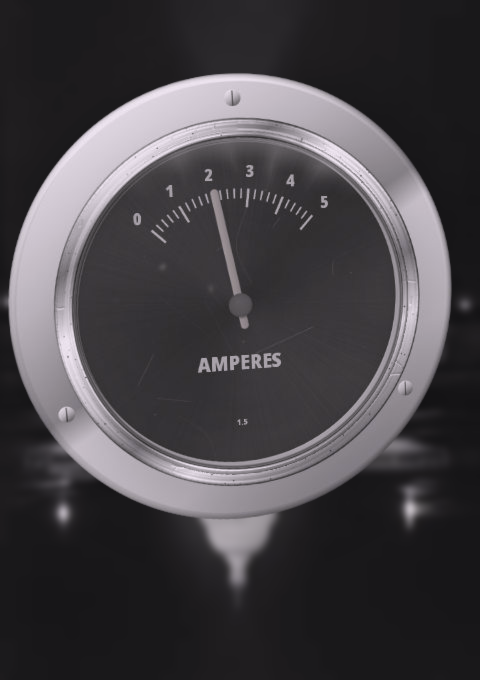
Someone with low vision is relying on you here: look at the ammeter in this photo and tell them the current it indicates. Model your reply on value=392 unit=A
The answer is value=2 unit=A
